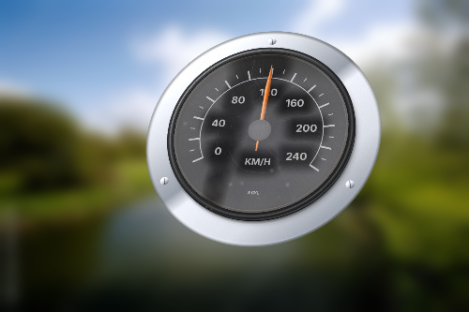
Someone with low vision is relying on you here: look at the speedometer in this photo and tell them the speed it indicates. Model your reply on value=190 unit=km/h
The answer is value=120 unit=km/h
